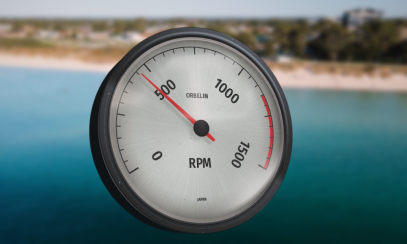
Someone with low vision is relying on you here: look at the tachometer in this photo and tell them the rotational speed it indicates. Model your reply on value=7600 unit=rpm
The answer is value=450 unit=rpm
